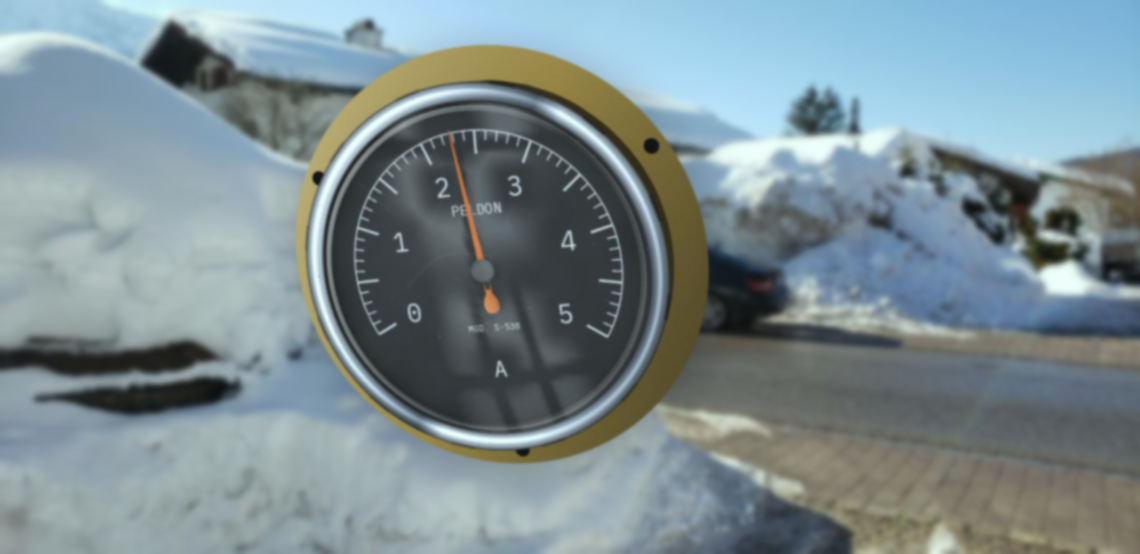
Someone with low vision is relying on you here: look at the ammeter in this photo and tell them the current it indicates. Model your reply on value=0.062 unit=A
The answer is value=2.3 unit=A
